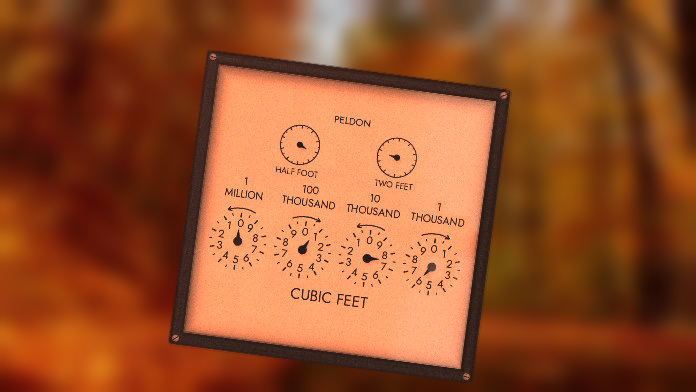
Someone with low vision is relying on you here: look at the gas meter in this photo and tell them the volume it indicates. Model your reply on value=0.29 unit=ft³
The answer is value=7600 unit=ft³
